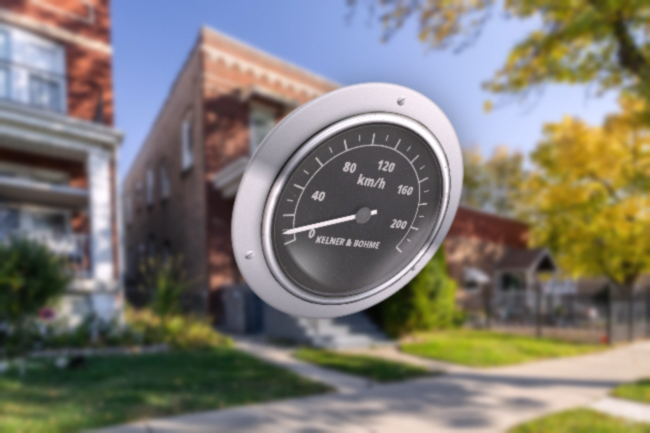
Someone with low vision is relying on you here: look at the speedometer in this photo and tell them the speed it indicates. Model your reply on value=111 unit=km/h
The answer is value=10 unit=km/h
